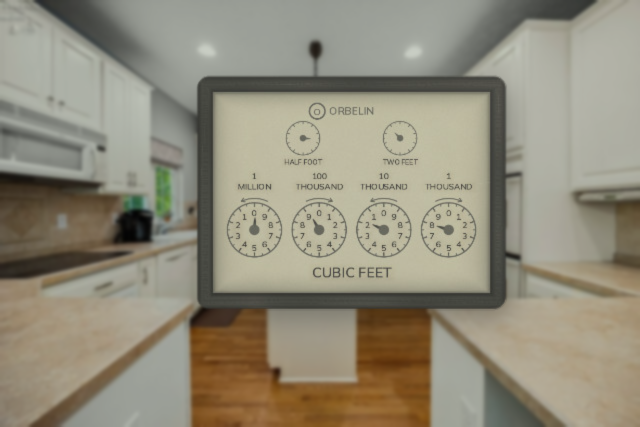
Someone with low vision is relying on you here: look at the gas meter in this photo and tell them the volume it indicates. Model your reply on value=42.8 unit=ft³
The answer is value=991800 unit=ft³
